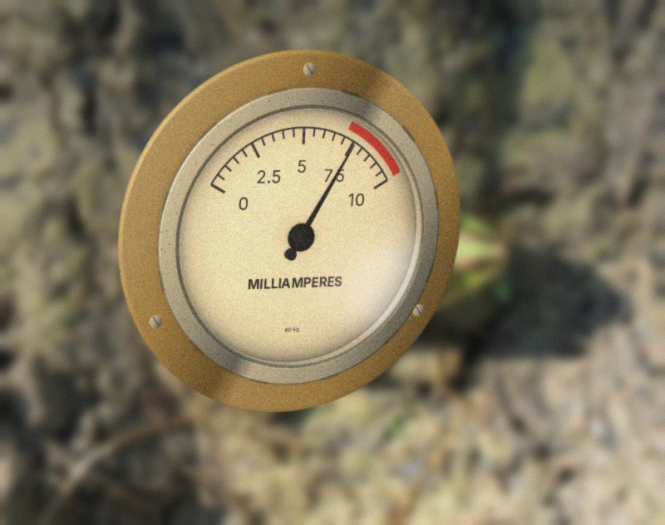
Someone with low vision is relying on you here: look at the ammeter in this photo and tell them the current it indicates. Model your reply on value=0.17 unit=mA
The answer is value=7.5 unit=mA
